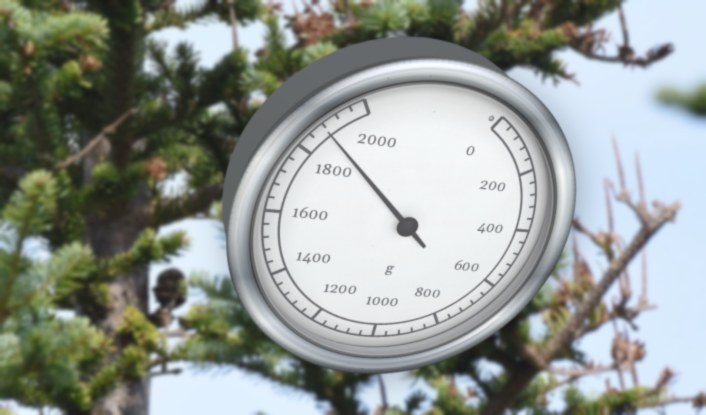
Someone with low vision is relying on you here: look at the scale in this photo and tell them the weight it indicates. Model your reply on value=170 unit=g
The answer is value=1880 unit=g
